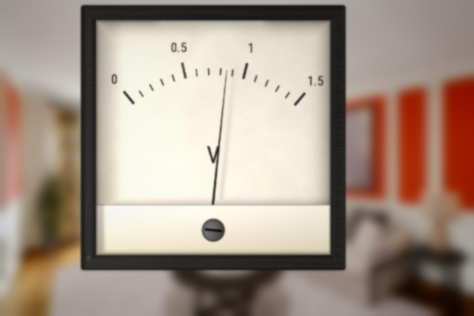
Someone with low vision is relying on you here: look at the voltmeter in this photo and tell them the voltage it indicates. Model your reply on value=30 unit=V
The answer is value=0.85 unit=V
